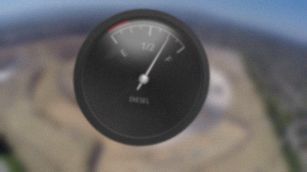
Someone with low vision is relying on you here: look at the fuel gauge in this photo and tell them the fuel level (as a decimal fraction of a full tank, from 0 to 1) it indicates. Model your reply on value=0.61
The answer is value=0.75
